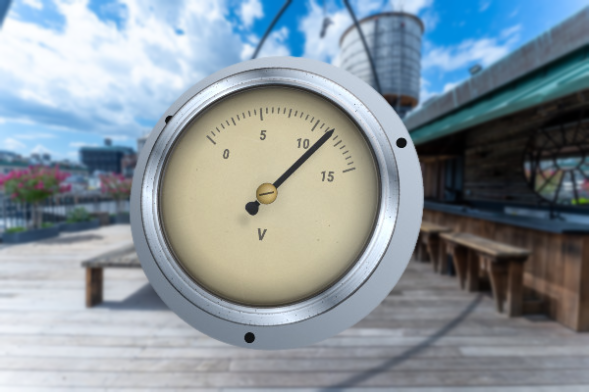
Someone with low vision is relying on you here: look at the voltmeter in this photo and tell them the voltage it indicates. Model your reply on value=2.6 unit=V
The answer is value=11.5 unit=V
